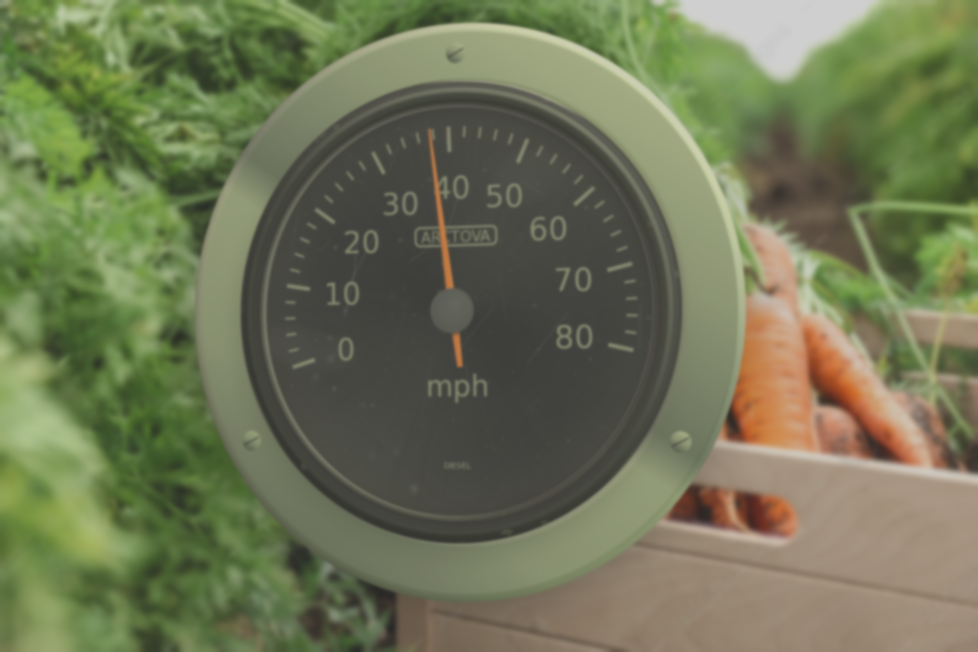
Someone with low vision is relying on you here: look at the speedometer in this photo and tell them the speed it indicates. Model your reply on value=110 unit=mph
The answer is value=38 unit=mph
